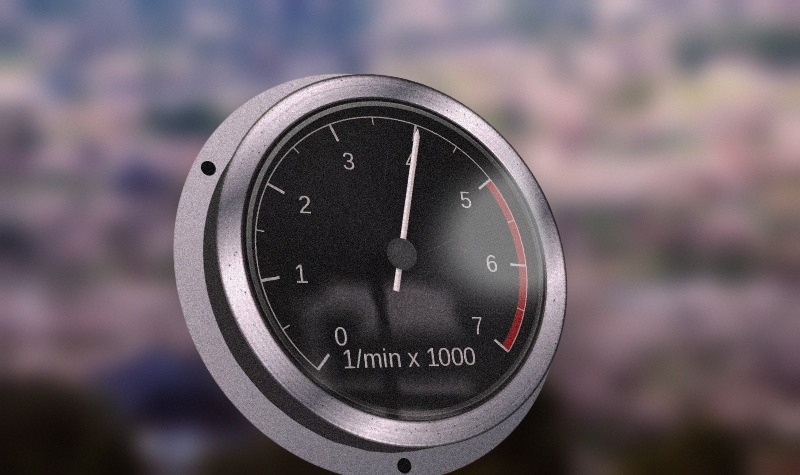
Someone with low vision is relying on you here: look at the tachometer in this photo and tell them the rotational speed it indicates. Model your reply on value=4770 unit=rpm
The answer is value=4000 unit=rpm
